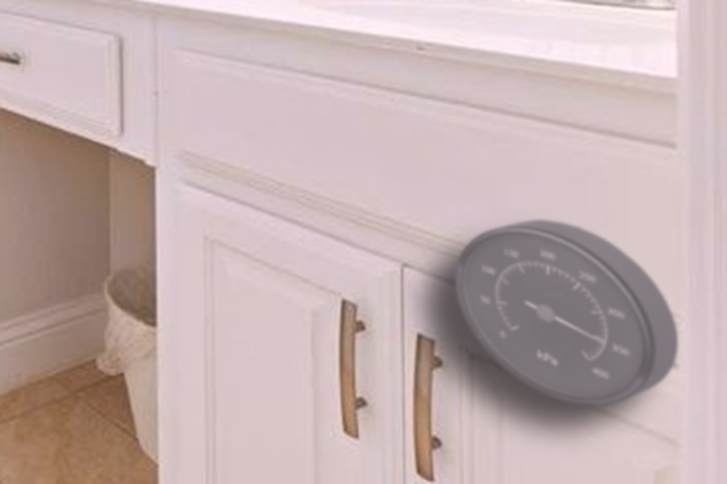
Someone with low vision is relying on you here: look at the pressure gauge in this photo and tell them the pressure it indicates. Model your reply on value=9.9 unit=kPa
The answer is value=350 unit=kPa
